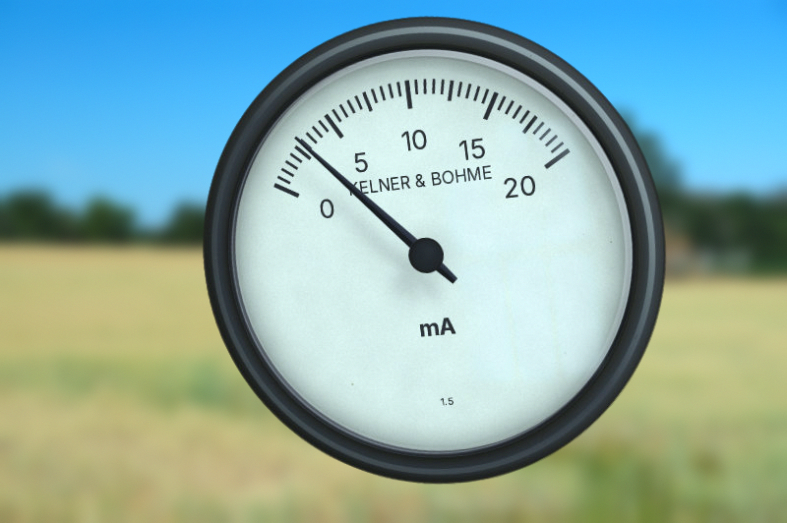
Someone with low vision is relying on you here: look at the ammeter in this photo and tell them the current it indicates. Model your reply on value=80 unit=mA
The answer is value=3 unit=mA
